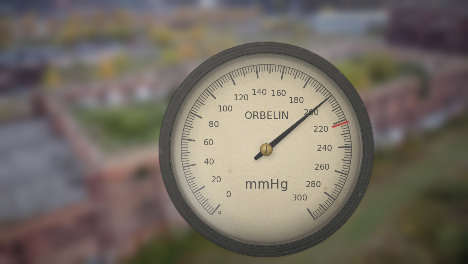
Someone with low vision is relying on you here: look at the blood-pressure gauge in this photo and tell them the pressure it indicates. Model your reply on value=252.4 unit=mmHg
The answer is value=200 unit=mmHg
